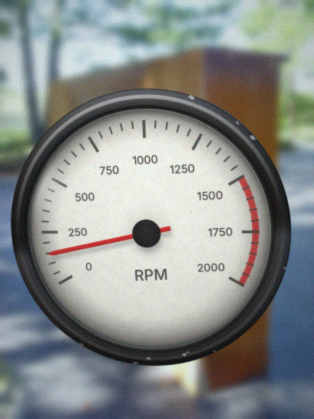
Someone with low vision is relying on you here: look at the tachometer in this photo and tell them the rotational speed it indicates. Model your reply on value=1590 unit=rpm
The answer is value=150 unit=rpm
